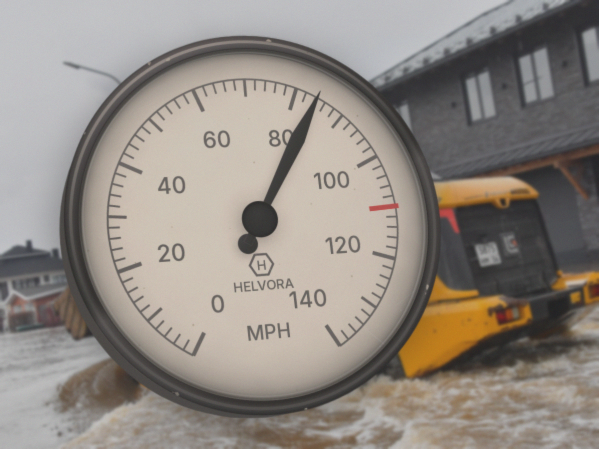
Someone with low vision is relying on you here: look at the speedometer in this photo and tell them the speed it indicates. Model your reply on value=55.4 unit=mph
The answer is value=84 unit=mph
